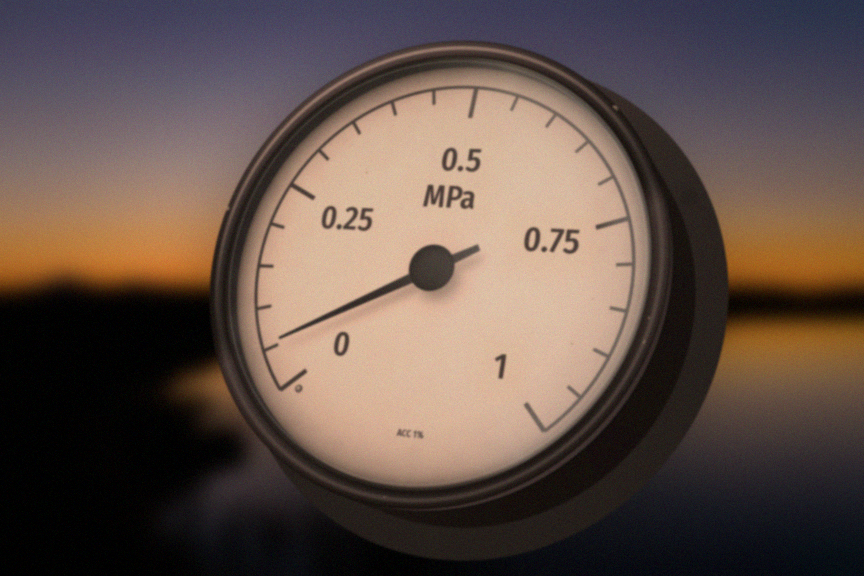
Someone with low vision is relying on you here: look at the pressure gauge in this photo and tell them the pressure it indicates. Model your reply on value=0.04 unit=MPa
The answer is value=0.05 unit=MPa
